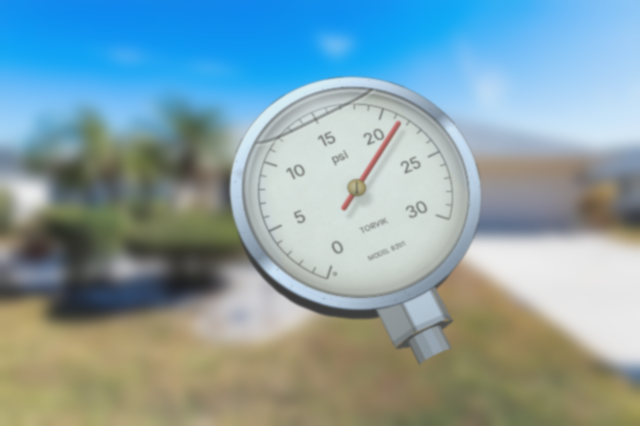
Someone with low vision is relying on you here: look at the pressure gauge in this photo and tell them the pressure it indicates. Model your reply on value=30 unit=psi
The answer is value=21.5 unit=psi
